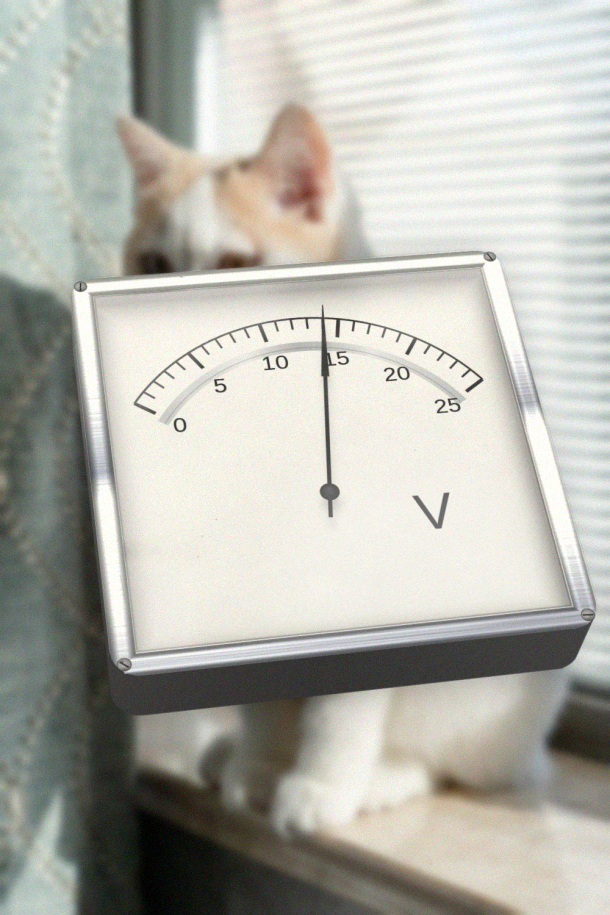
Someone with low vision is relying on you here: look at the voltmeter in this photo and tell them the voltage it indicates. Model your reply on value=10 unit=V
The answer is value=14 unit=V
